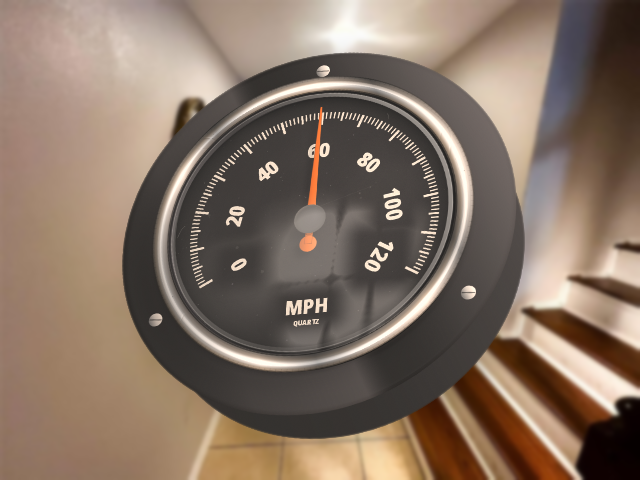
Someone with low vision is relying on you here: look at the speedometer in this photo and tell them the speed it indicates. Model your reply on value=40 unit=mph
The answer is value=60 unit=mph
